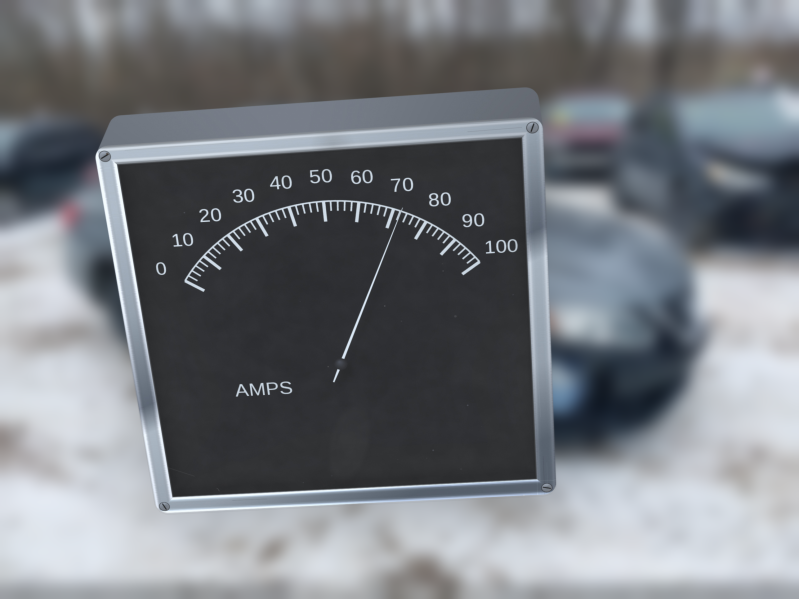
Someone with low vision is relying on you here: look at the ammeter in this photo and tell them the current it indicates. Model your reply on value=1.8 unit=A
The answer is value=72 unit=A
